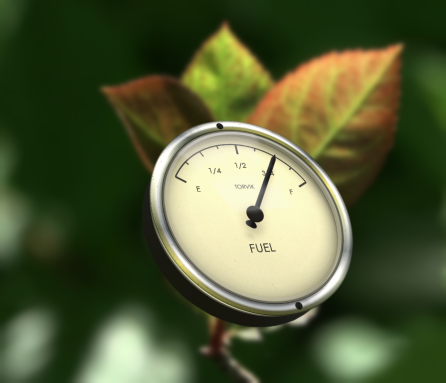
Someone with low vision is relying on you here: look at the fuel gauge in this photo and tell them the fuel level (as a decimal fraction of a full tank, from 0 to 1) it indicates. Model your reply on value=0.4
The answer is value=0.75
